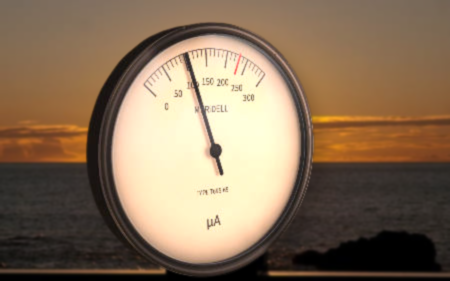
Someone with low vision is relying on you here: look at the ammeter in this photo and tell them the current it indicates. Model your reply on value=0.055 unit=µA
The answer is value=100 unit=µA
